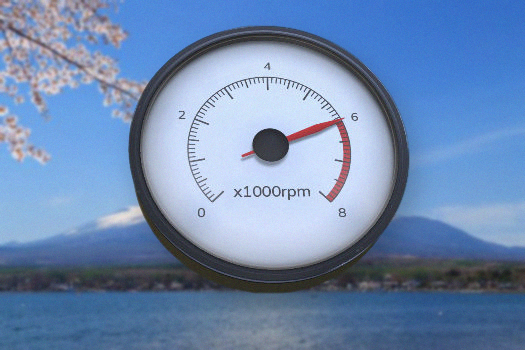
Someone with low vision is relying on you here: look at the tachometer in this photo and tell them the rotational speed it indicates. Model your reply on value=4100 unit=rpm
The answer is value=6000 unit=rpm
